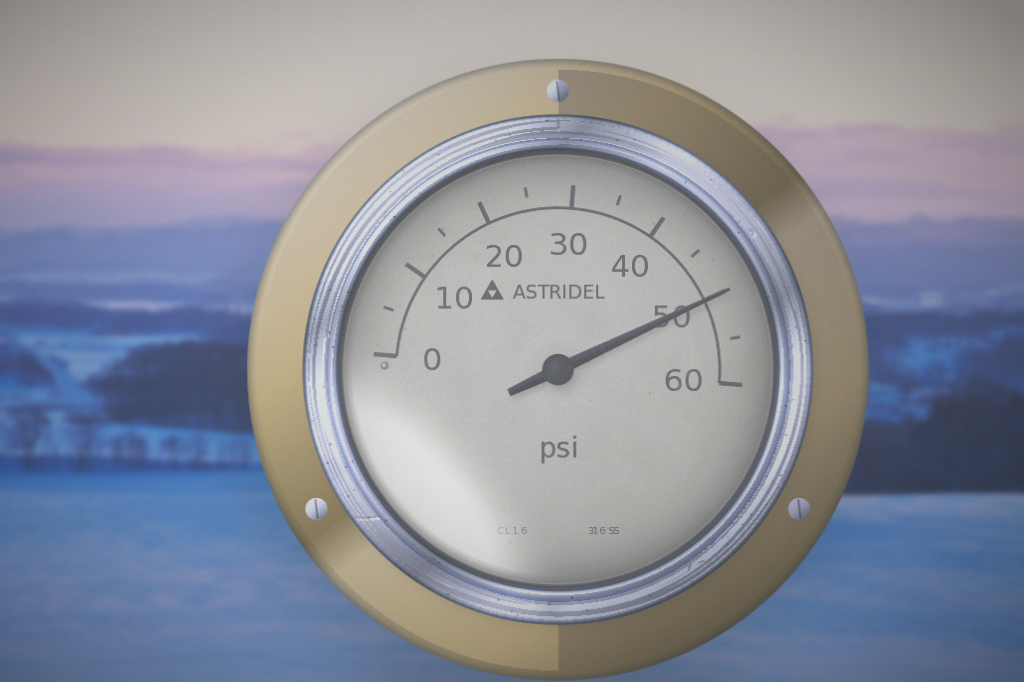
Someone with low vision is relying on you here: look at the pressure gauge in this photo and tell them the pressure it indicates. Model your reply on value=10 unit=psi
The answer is value=50 unit=psi
